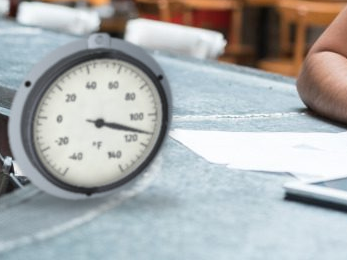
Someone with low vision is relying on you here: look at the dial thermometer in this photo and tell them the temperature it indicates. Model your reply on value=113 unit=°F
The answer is value=112 unit=°F
